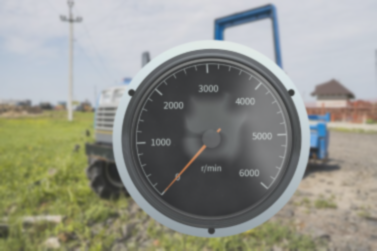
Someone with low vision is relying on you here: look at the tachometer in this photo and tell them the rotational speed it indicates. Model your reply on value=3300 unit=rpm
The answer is value=0 unit=rpm
